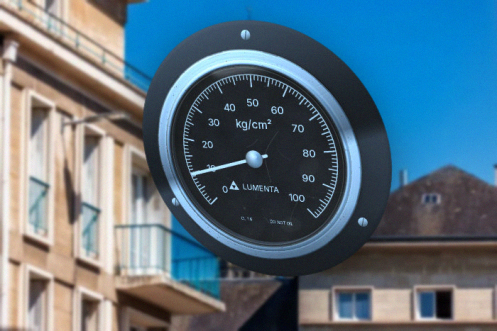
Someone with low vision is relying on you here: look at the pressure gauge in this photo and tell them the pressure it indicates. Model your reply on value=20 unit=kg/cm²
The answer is value=10 unit=kg/cm²
